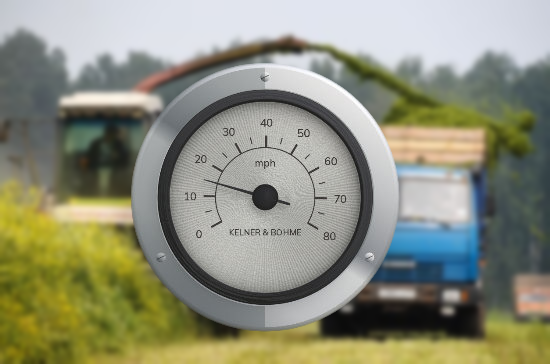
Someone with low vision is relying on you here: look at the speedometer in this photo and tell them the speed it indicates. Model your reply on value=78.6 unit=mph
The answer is value=15 unit=mph
